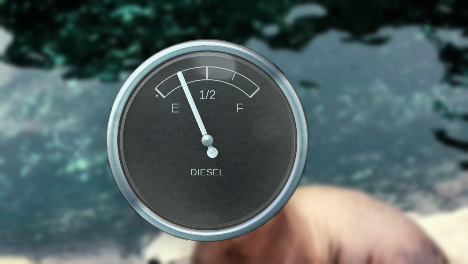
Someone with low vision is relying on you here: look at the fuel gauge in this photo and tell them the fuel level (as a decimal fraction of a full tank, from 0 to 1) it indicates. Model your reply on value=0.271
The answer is value=0.25
